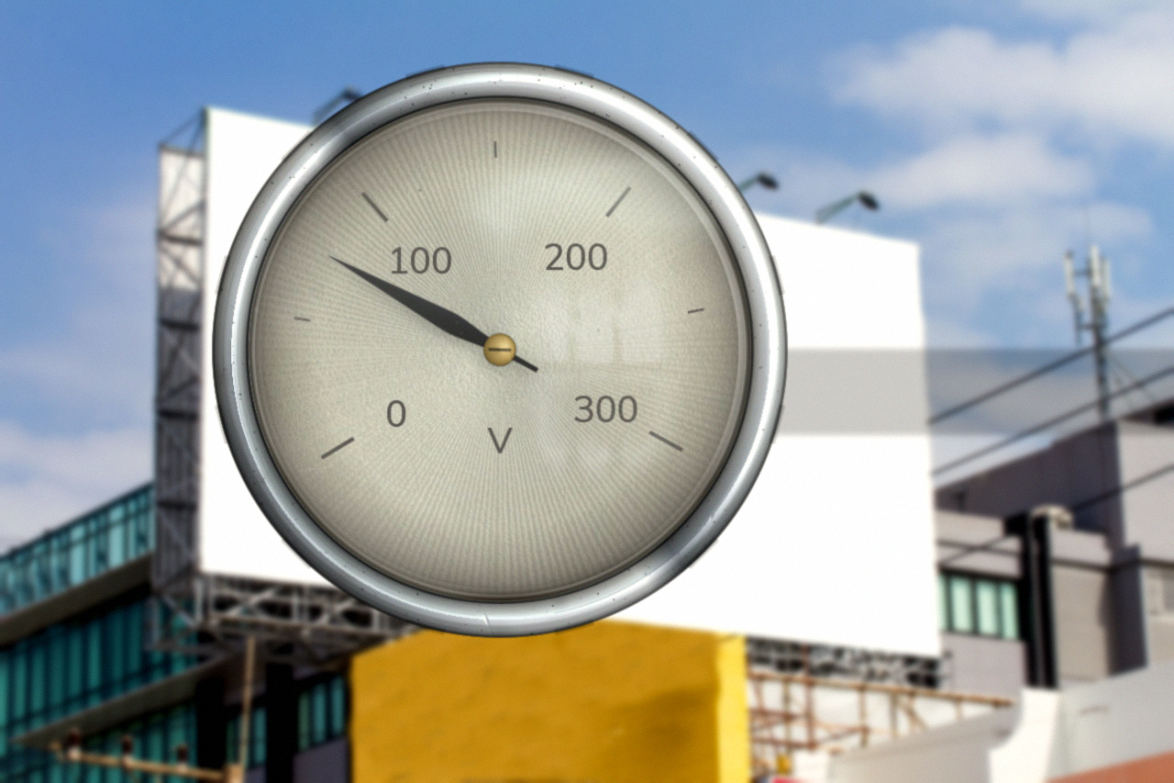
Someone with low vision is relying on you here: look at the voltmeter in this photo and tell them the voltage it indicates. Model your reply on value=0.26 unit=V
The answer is value=75 unit=V
